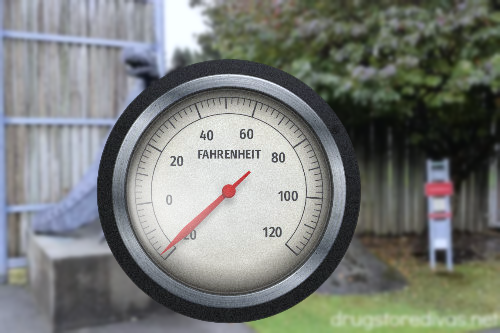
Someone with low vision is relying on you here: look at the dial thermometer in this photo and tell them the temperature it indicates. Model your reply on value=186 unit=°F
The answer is value=-18 unit=°F
